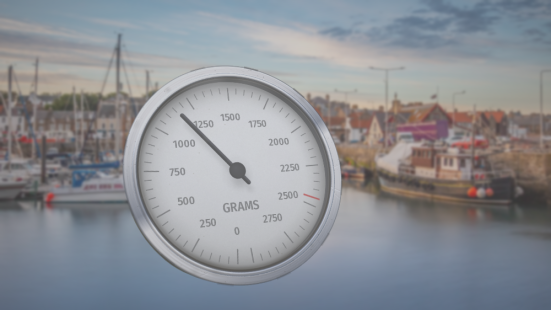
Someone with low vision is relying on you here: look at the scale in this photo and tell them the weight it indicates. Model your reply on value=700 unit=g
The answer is value=1150 unit=g
